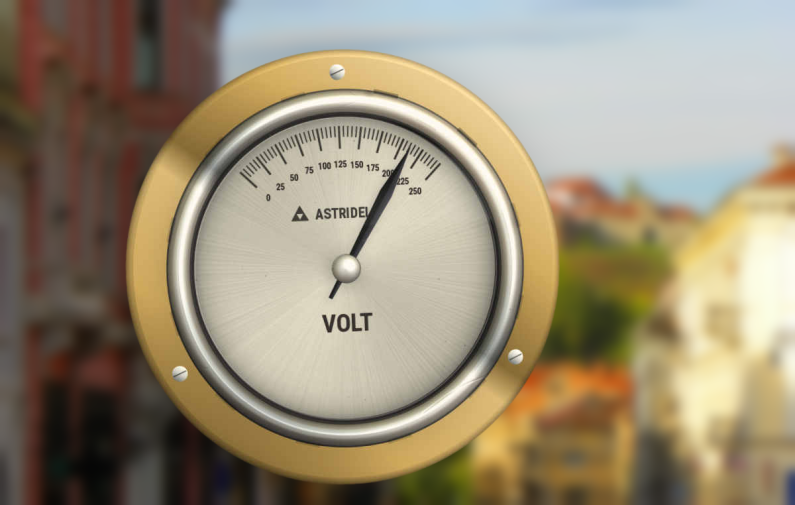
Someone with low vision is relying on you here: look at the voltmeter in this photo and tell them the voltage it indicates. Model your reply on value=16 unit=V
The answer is value=210 unit=V
